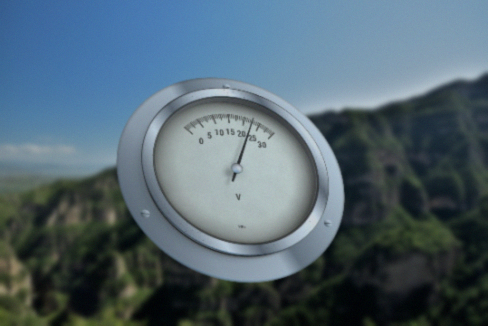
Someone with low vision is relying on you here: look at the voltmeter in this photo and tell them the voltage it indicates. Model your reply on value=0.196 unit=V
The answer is value=22.5 unit=V
